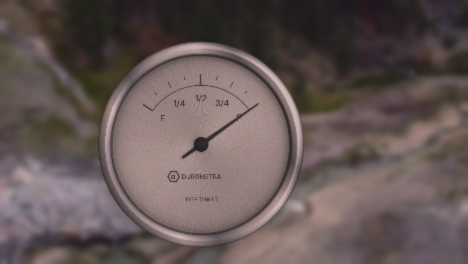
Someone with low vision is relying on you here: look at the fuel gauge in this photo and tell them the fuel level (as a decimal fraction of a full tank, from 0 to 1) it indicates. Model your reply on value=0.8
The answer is value=1
